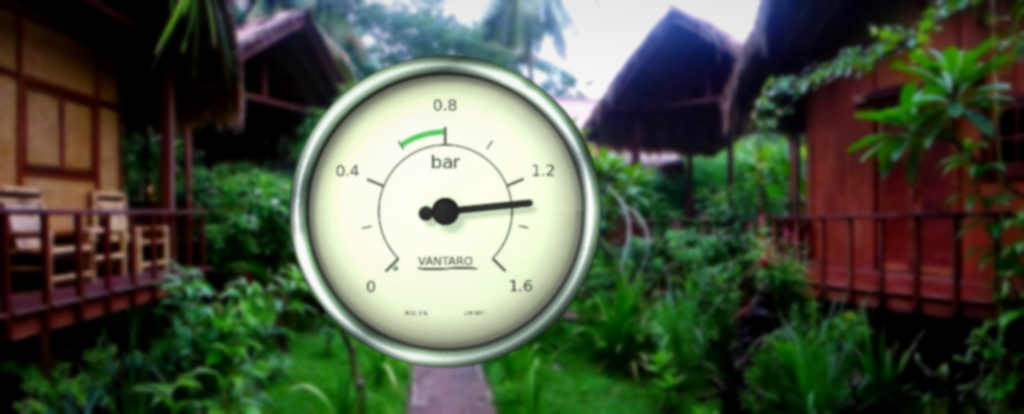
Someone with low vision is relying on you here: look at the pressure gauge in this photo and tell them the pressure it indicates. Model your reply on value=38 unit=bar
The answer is value=1.3 unit=bar
